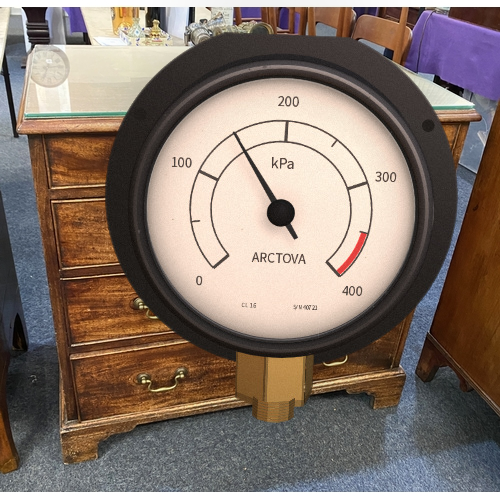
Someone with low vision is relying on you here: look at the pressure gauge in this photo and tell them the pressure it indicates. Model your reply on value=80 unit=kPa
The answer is value=150 unit=kPa
